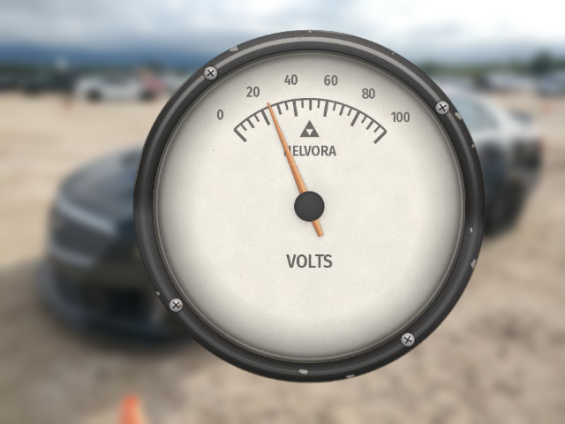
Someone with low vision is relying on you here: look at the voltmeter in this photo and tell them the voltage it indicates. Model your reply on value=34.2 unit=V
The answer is value=25 unit=V
